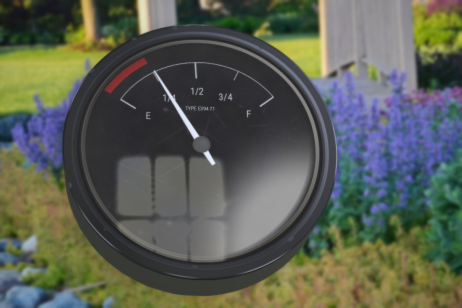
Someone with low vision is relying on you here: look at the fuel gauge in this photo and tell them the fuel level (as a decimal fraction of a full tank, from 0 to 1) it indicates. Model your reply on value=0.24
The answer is value=0.25
